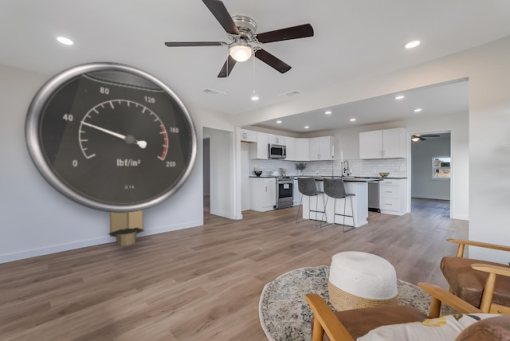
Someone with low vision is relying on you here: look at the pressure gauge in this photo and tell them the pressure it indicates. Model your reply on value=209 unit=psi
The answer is value=40 unit=psi
